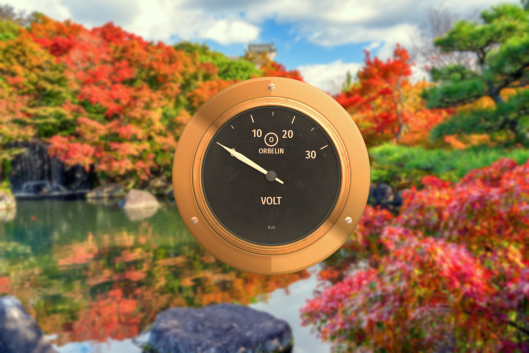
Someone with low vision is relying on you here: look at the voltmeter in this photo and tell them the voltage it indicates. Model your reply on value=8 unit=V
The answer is value=0 unit=V
